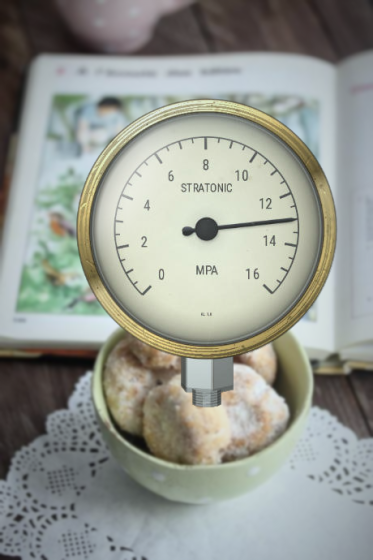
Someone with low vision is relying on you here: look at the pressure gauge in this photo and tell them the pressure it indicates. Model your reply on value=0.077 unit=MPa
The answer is value=13 unit=MPa
